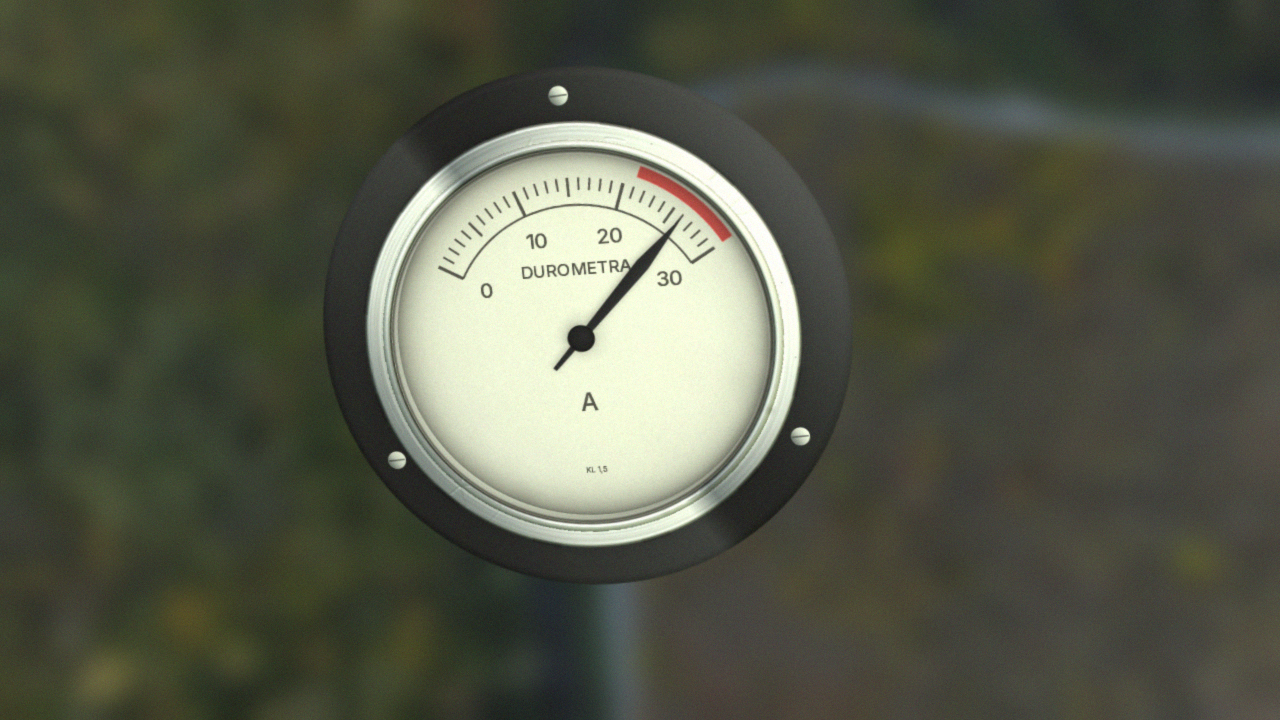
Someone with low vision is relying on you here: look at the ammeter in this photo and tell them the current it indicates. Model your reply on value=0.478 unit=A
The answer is value=26 unit=A
